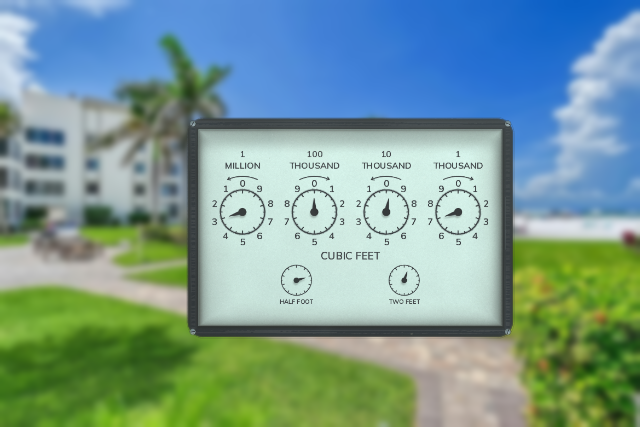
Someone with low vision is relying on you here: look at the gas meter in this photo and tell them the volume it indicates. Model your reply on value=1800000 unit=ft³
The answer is value=299700 unit=ft³
